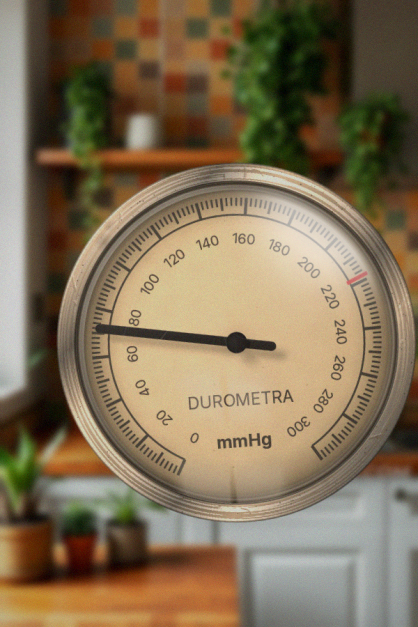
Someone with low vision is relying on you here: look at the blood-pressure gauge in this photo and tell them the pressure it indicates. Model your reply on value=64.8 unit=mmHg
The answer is value=72 unit=mmHg
